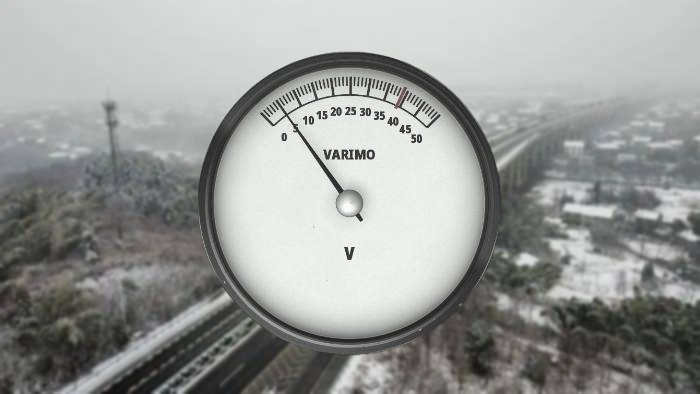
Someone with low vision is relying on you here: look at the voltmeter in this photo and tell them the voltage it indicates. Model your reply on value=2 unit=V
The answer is value=5 unit=V
